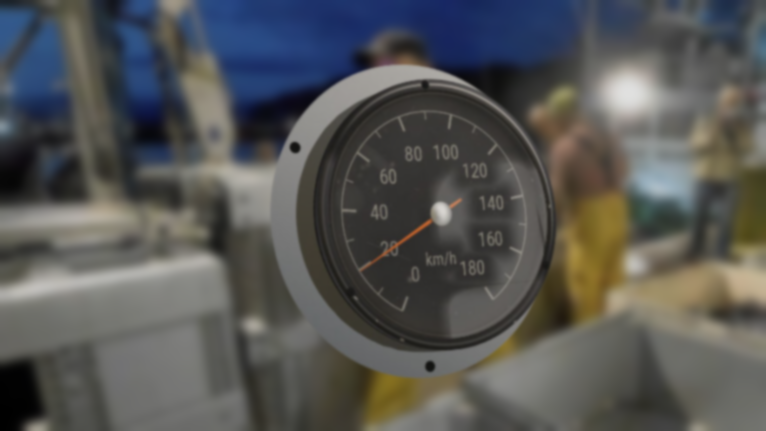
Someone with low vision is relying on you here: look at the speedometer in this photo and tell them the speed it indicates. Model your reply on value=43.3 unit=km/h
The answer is value=20 unit=km/h
